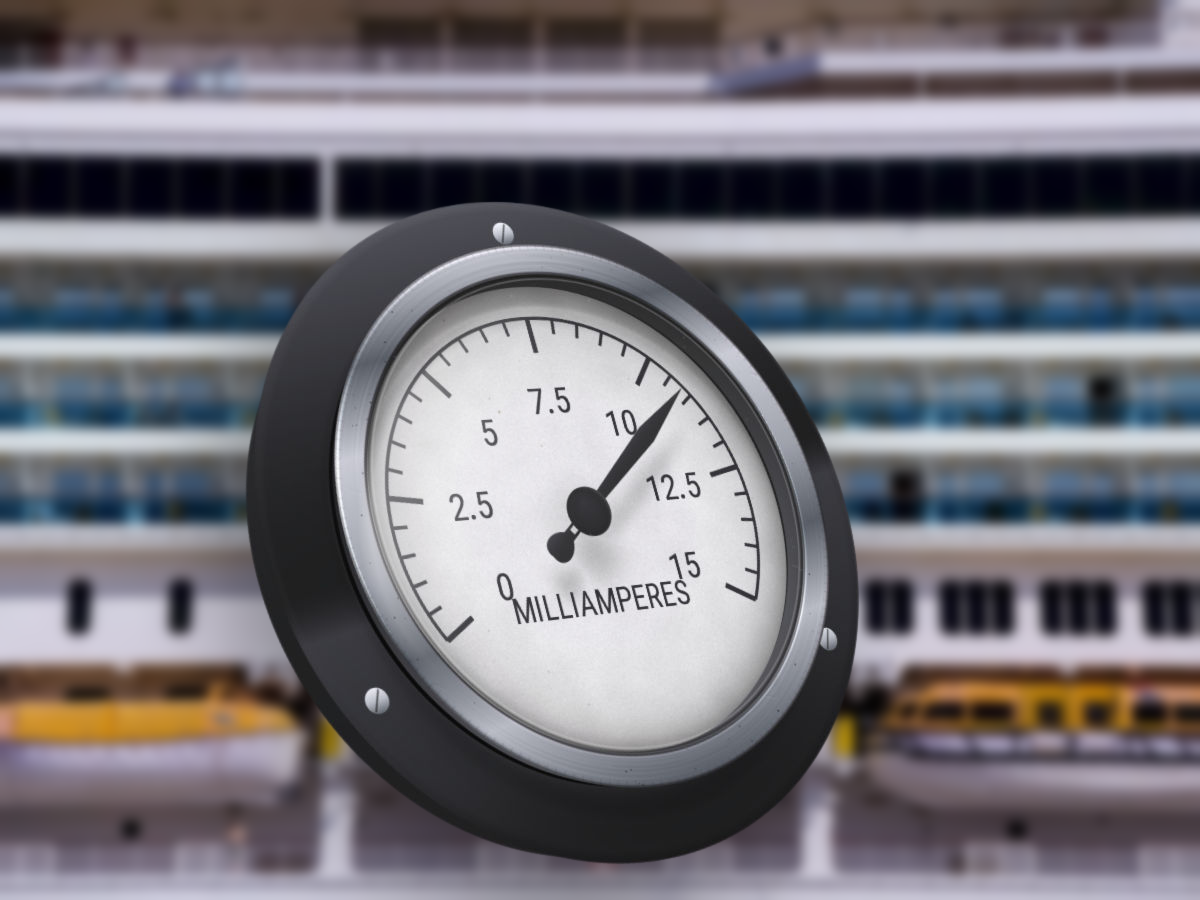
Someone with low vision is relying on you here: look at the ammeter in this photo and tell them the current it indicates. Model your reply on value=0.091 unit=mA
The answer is value=10.75 unit=mA
